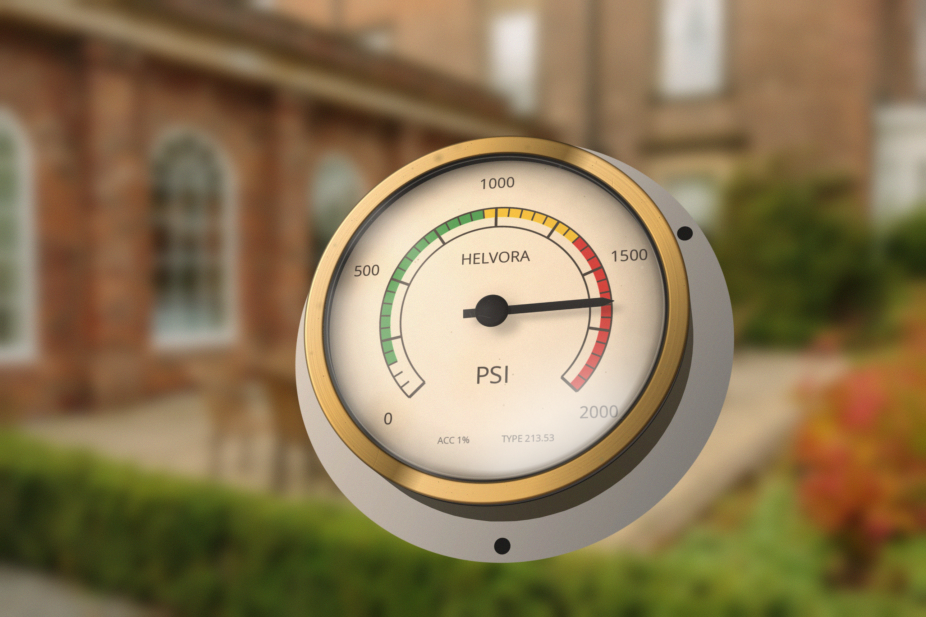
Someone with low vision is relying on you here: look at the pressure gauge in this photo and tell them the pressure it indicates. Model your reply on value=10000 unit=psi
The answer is value=1650 unit=psi
